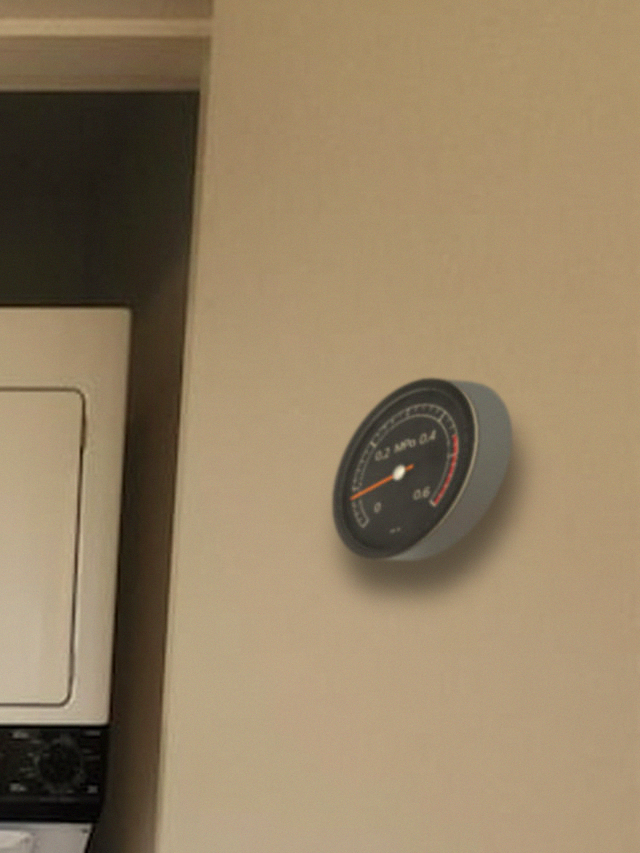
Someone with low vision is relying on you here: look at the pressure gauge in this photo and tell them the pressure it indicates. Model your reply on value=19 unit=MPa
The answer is value=0.08 unit=MPa
